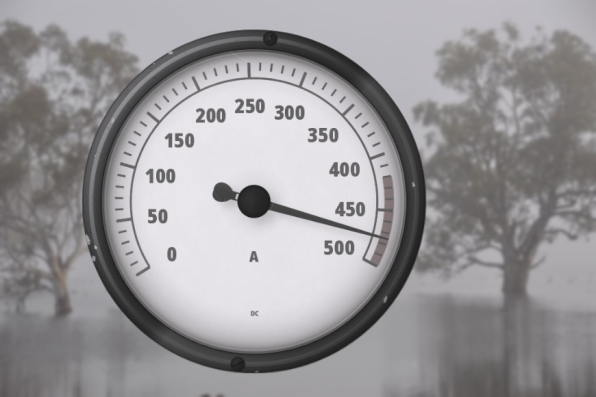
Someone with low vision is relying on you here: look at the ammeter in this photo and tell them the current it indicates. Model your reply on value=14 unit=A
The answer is value=475 unit=A
